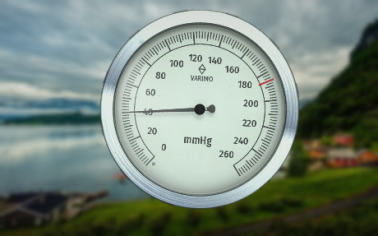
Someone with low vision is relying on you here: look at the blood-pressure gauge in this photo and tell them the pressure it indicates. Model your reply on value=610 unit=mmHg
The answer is value=40 unit=mmHg
